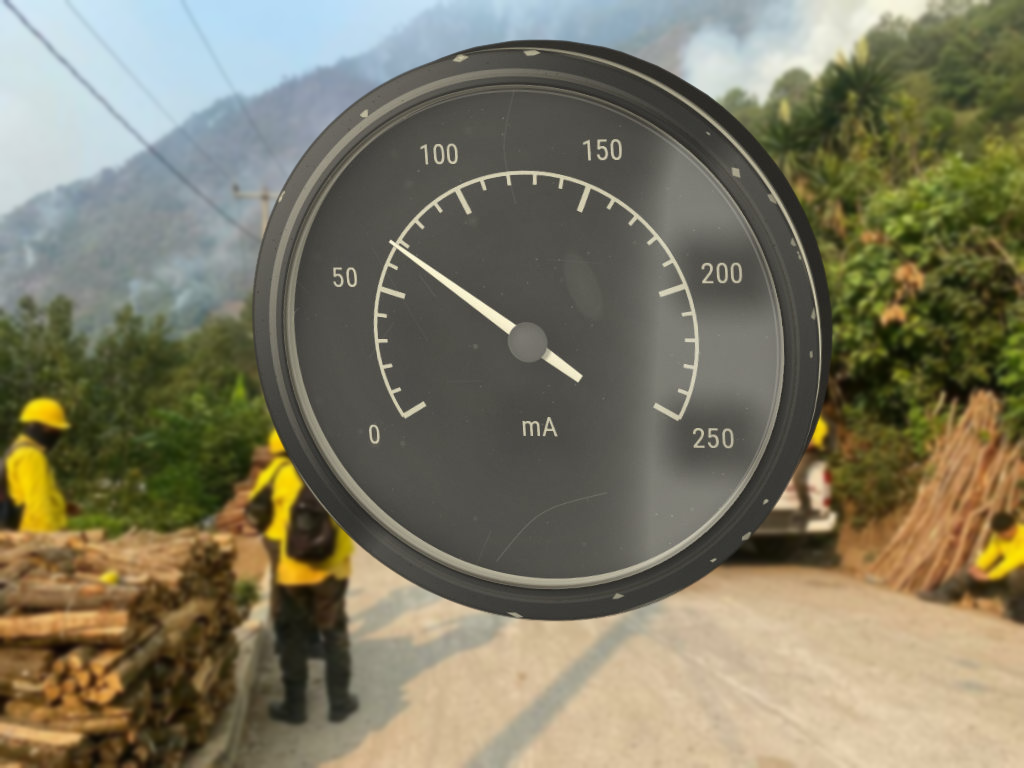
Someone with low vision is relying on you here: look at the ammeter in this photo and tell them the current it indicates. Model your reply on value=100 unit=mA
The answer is value=70 unit=mA
